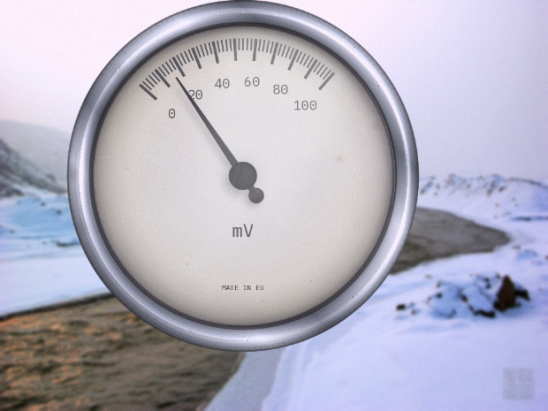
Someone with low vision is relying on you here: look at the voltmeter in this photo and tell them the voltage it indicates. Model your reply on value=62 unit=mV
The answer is value=16 unit=mV
